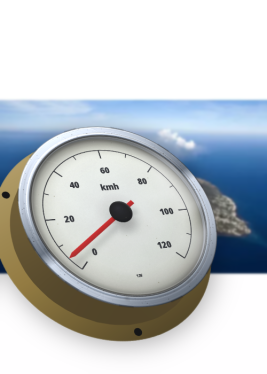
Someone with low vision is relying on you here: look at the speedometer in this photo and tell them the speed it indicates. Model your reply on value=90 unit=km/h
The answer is value=5 unit=km/h
